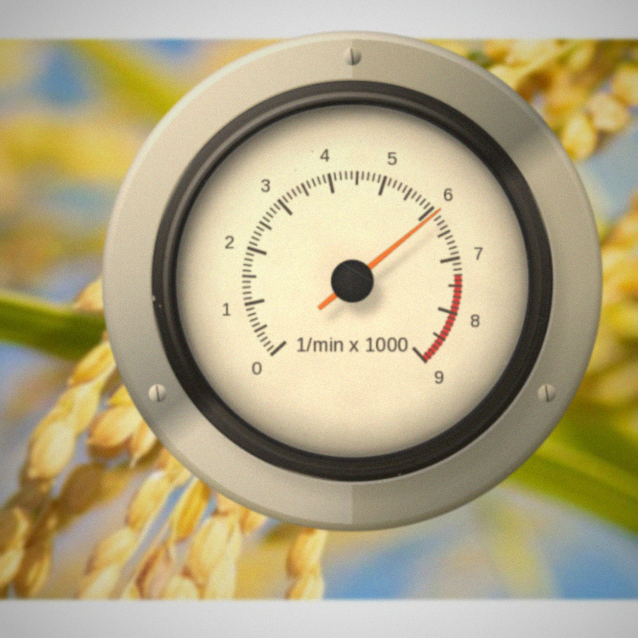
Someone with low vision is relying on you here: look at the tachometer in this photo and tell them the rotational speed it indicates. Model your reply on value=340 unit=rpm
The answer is value=6100 unit=rpm
